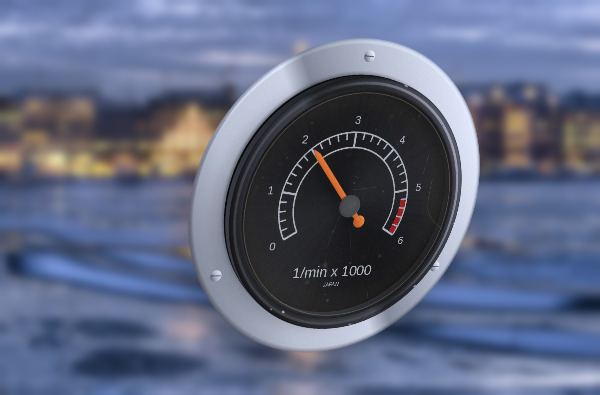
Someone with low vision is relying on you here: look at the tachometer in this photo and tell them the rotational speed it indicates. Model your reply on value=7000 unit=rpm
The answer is value=2000 unit=rpm
